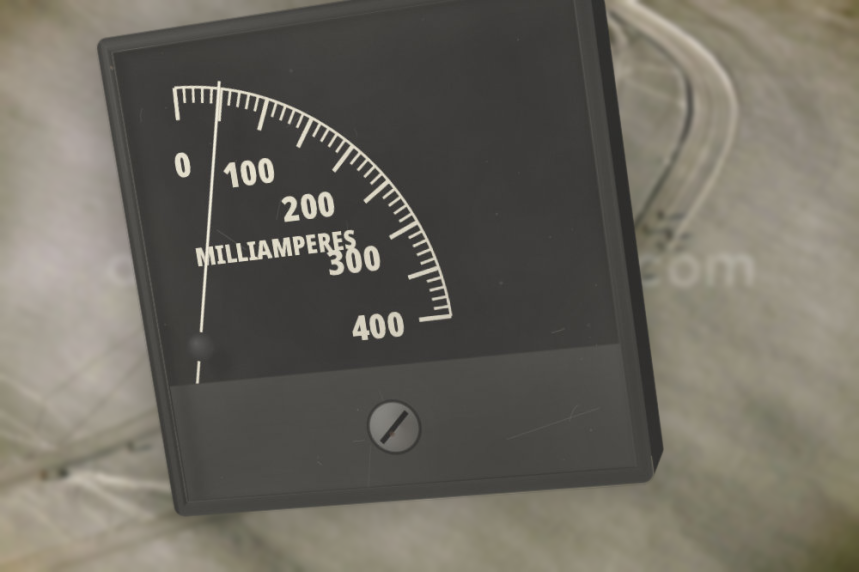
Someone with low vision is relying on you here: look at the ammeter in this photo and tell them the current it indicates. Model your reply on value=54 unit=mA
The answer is value=50 unit=mA
